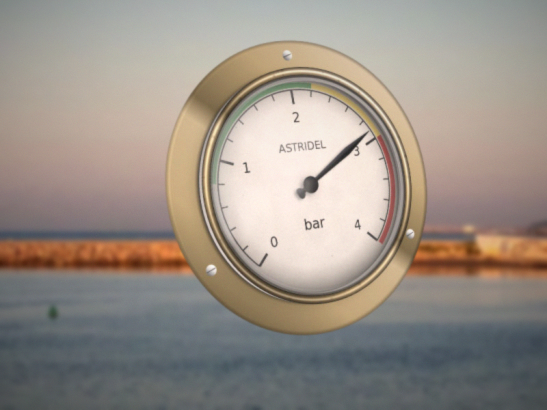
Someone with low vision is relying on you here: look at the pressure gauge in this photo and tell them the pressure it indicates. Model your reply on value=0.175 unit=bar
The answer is value=2.9 unit=bar
